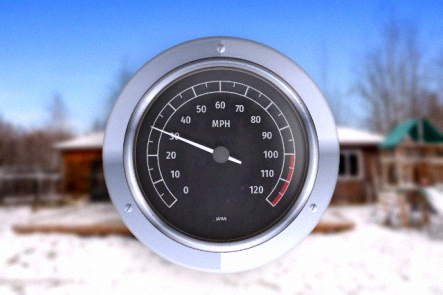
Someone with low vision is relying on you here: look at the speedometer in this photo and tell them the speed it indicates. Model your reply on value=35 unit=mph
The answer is value=30 unit=mph
